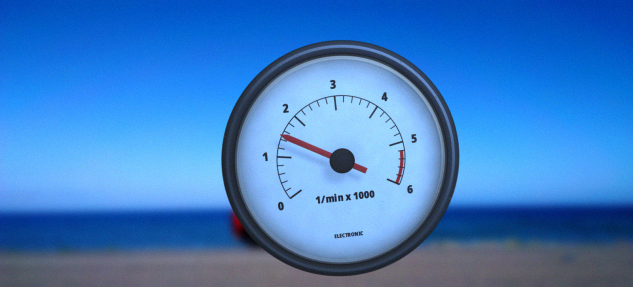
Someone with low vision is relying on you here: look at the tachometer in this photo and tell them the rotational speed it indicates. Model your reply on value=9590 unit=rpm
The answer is value=1500 unit=rpm
